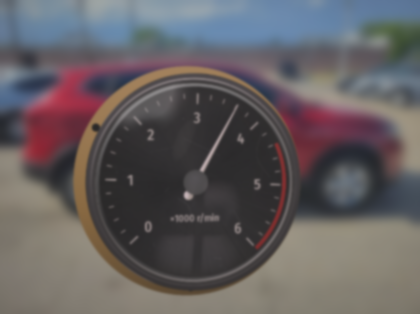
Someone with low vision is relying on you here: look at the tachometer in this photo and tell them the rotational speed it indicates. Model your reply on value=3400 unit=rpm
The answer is value=3600 unit=rpm
